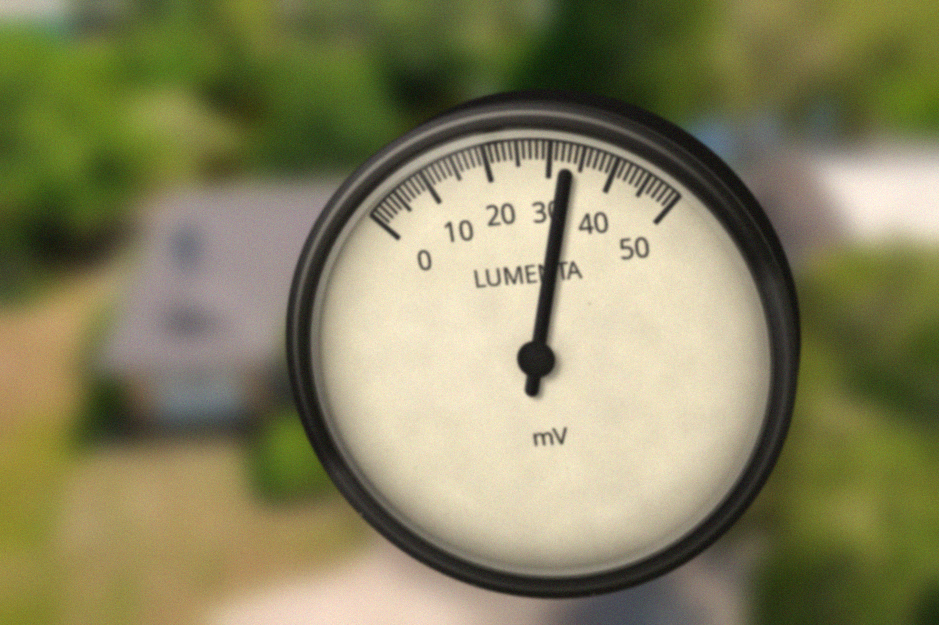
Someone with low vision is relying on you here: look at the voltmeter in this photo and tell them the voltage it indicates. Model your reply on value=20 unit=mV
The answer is value=33 unit=mV
